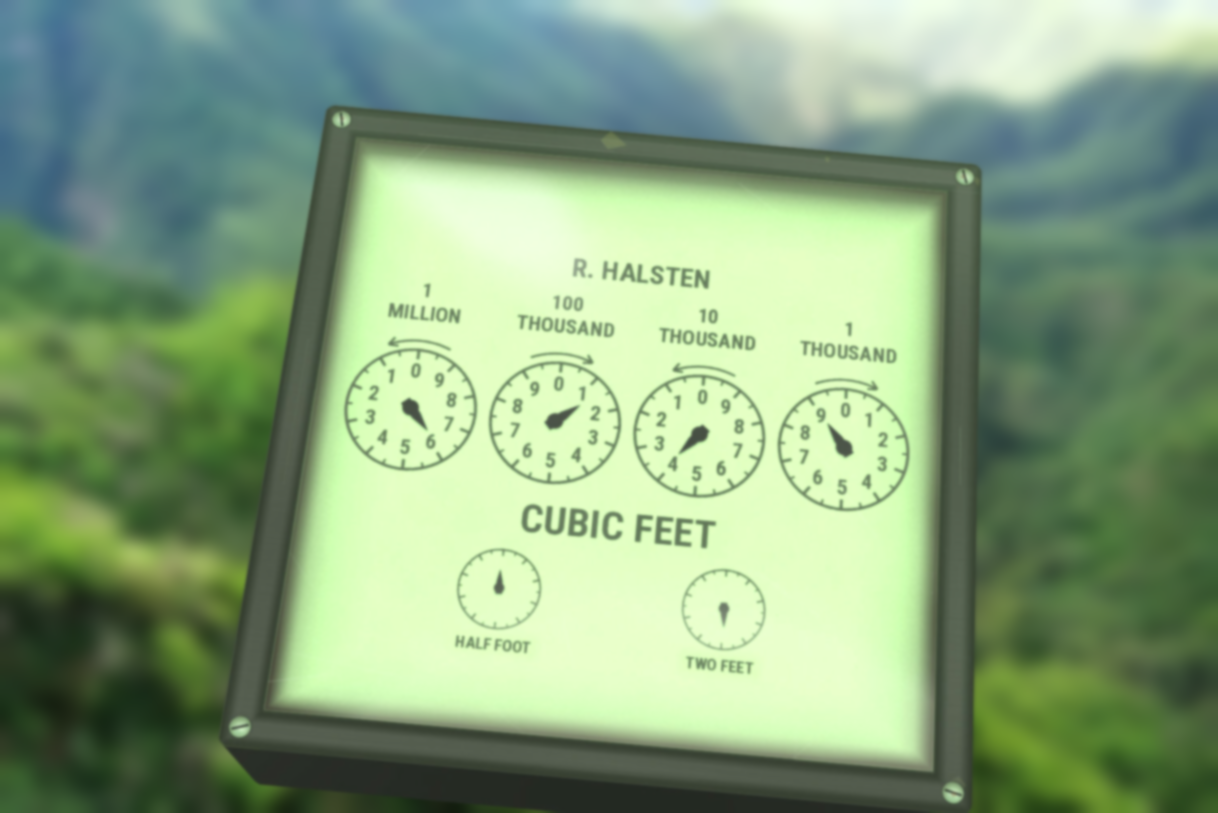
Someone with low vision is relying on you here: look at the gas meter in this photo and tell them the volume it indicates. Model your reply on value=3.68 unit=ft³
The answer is value=613900 unit=ft³
